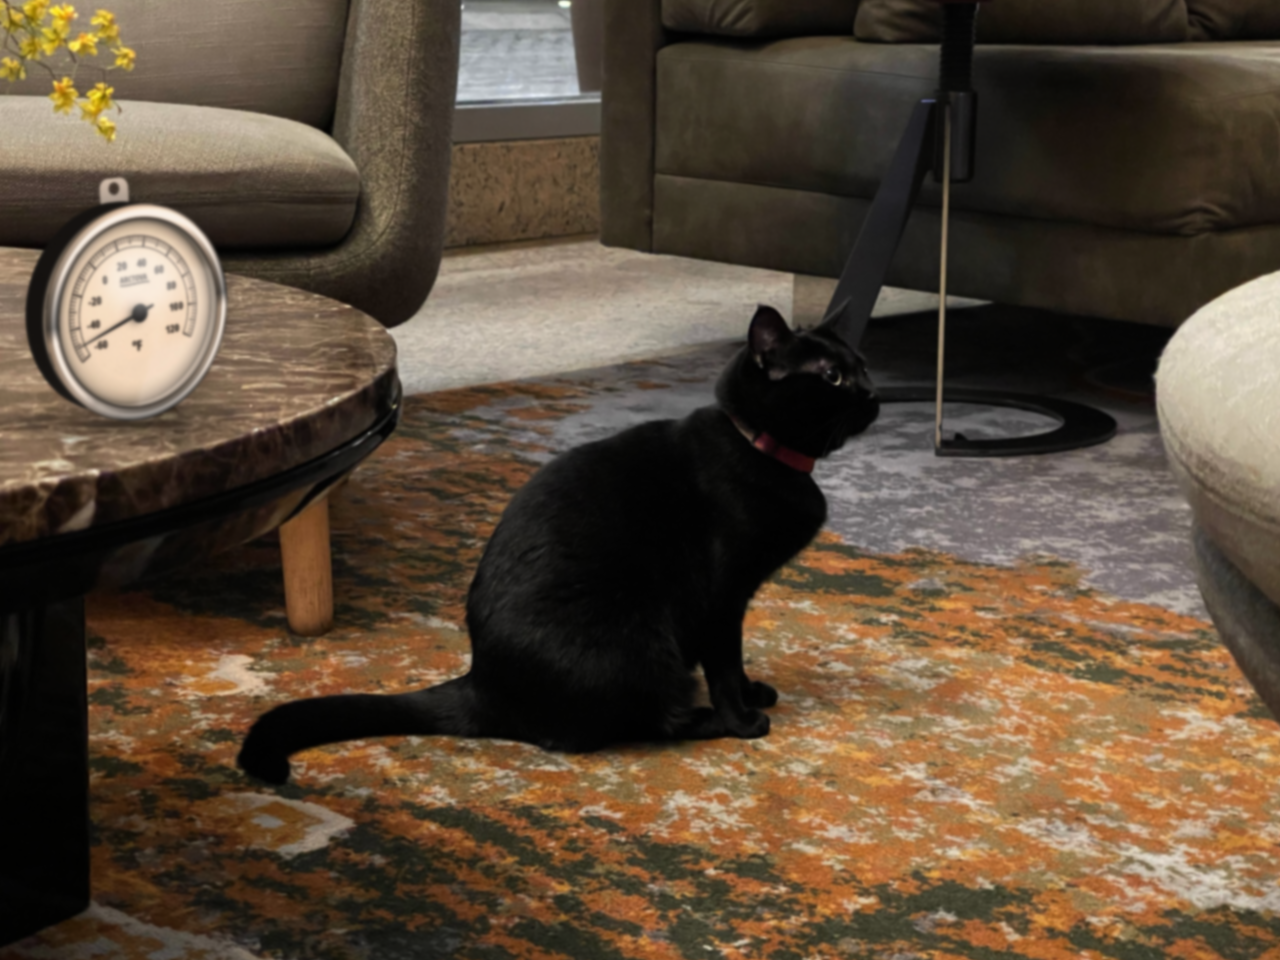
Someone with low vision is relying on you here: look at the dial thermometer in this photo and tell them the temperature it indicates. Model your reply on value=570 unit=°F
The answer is value=-50 unit=°F
